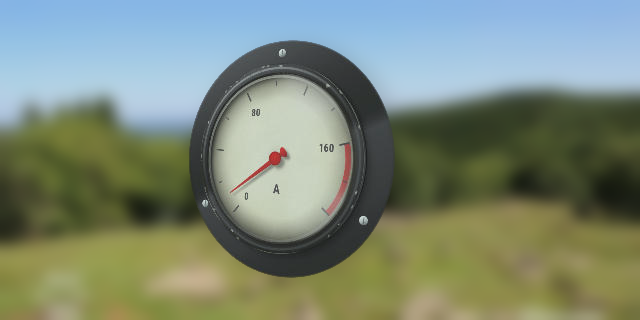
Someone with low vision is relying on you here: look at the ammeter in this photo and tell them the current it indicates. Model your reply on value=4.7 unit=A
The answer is value=10 unit=A
